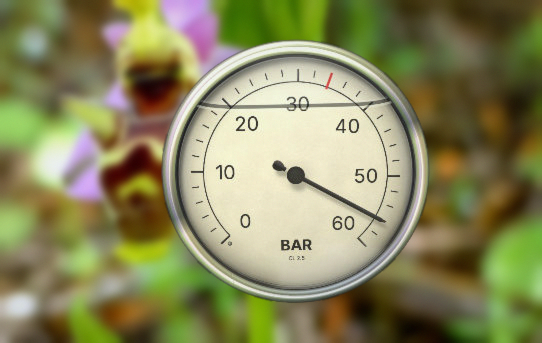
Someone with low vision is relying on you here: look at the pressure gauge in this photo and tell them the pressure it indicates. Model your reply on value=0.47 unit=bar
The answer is value=56 unit=bar
